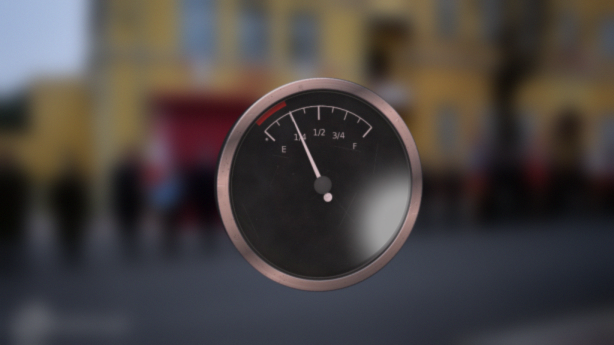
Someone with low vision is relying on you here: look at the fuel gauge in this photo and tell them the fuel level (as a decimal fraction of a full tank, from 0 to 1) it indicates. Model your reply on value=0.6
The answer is value=0.25
